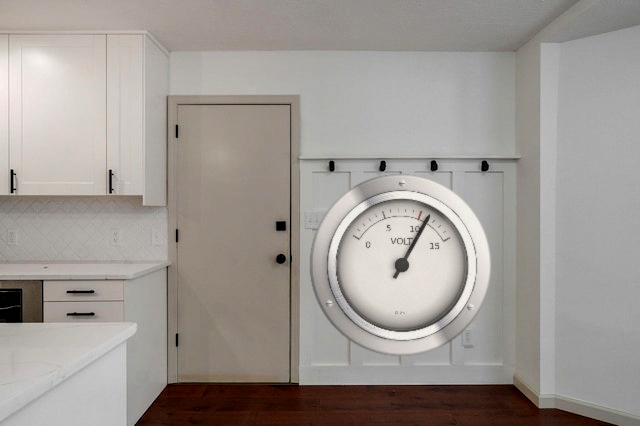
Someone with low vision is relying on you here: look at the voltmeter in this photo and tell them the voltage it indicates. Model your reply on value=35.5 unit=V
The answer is value=11 unit=V
